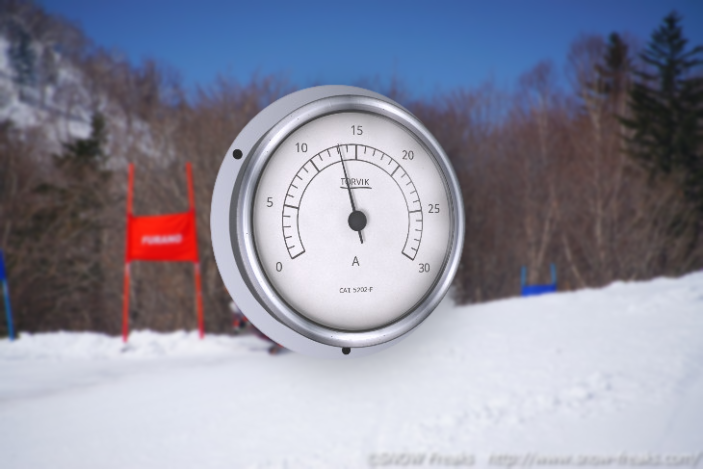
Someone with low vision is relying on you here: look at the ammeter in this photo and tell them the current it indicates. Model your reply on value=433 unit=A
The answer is value=13 unit=A
